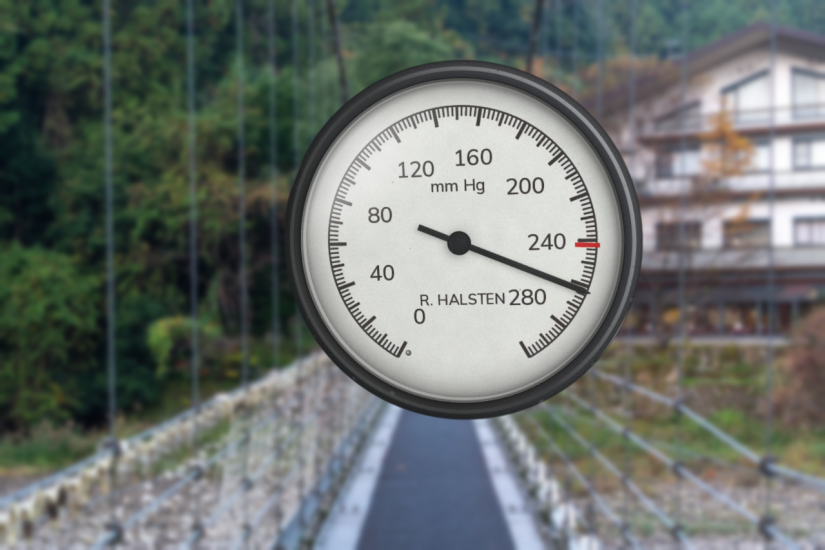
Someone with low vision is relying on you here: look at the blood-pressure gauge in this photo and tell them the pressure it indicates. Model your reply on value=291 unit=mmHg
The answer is value=262 unit=mmHg
